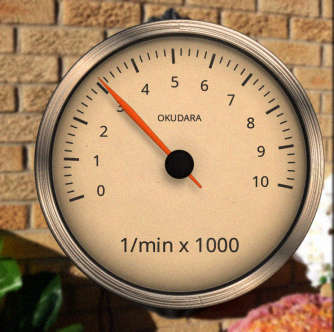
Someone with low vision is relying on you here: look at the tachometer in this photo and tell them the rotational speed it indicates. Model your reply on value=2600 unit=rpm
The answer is value=3100 unit=rpm
